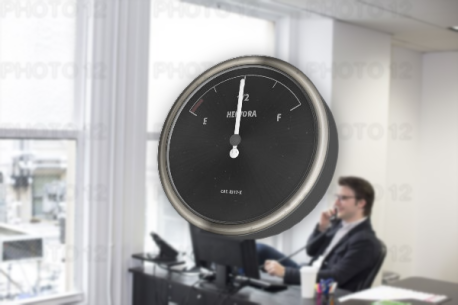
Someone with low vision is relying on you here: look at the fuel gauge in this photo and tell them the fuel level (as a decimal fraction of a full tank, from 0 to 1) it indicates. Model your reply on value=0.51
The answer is value=0.5
